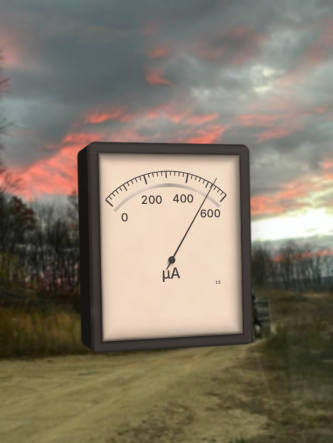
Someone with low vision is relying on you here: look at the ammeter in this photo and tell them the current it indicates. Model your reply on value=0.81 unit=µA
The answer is value=520 unit=µA
